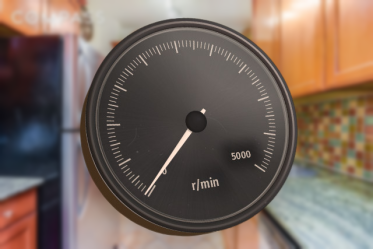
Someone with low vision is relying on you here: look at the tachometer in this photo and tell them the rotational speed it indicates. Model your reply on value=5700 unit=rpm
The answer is value=50 unit=rpm
